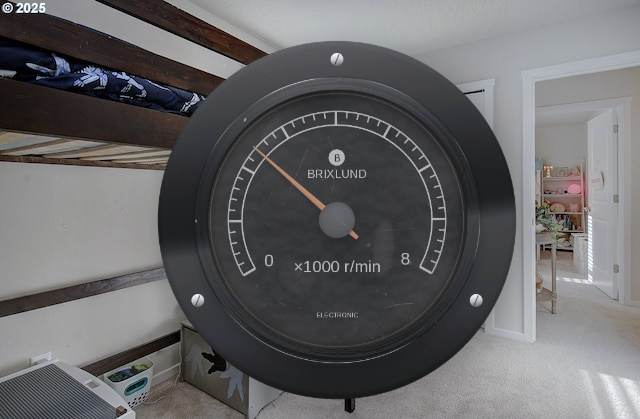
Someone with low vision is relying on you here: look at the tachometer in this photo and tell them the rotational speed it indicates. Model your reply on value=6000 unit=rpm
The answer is value=2400 unit=rpm
